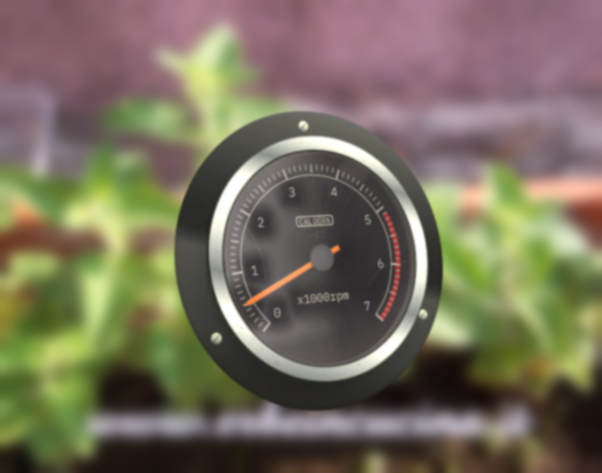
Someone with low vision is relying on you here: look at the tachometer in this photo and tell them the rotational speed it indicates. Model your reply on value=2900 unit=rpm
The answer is value=500 unit=rpm
